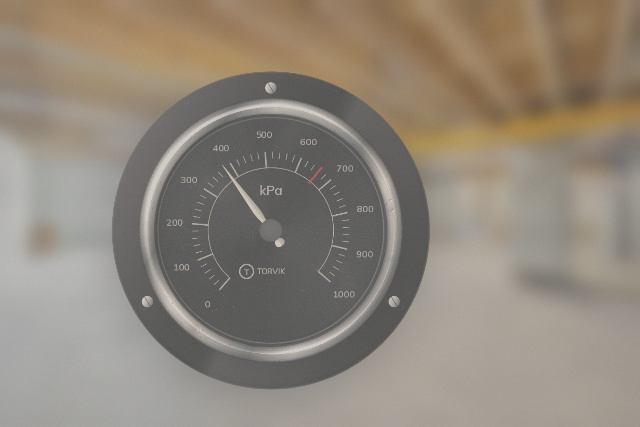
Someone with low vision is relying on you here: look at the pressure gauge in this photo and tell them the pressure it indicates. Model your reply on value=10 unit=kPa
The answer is value=380 unit=kPa
